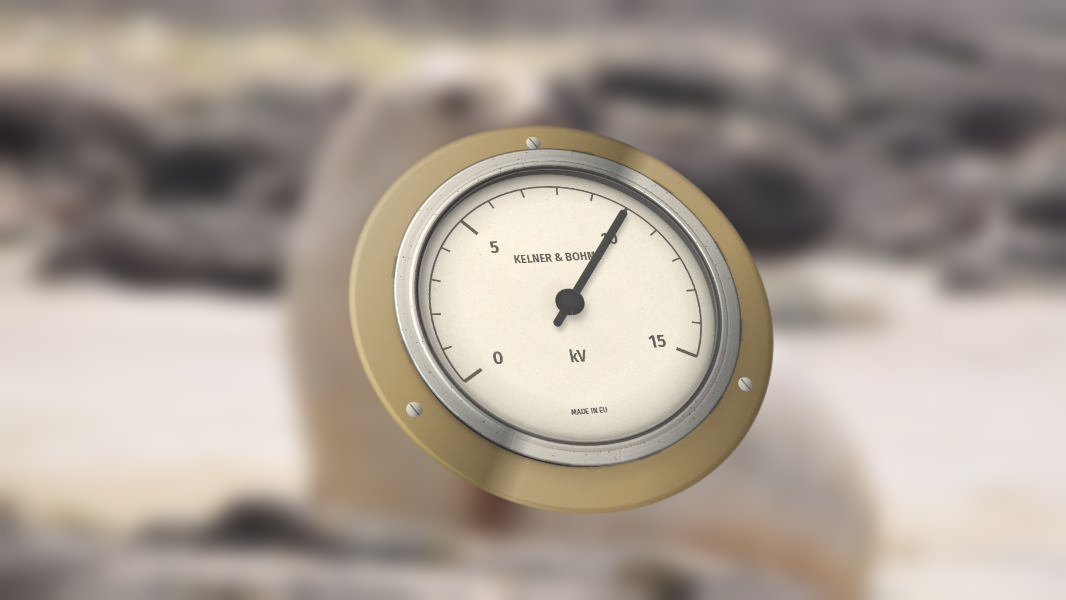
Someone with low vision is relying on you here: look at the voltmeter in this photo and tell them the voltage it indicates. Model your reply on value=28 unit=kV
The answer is value=10 unit=kV
